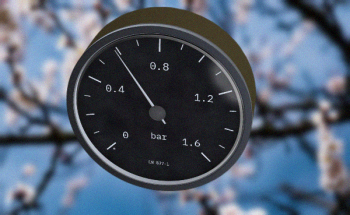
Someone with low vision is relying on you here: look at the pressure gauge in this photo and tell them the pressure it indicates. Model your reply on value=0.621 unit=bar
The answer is value=0.6 unit=bar
